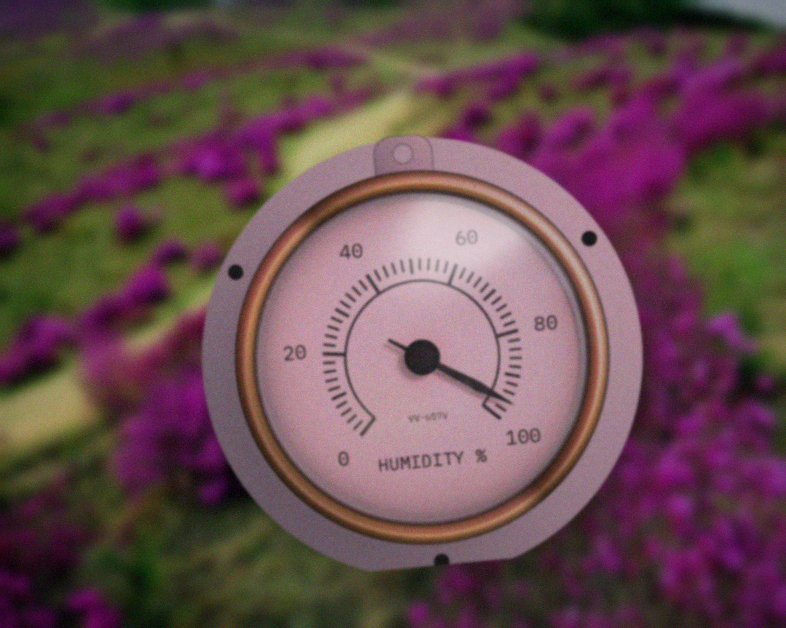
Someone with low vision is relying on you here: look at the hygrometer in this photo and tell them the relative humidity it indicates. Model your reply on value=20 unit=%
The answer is value=96 unit=%
